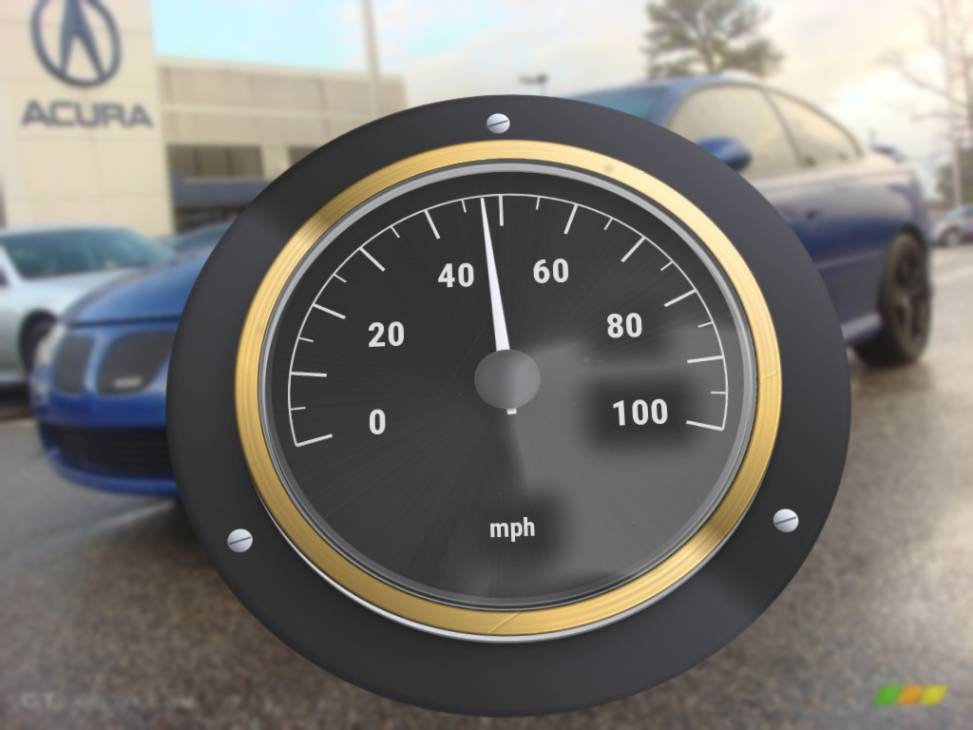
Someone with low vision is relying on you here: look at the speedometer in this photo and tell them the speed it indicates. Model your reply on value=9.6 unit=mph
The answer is value=47.5 unit=mph
